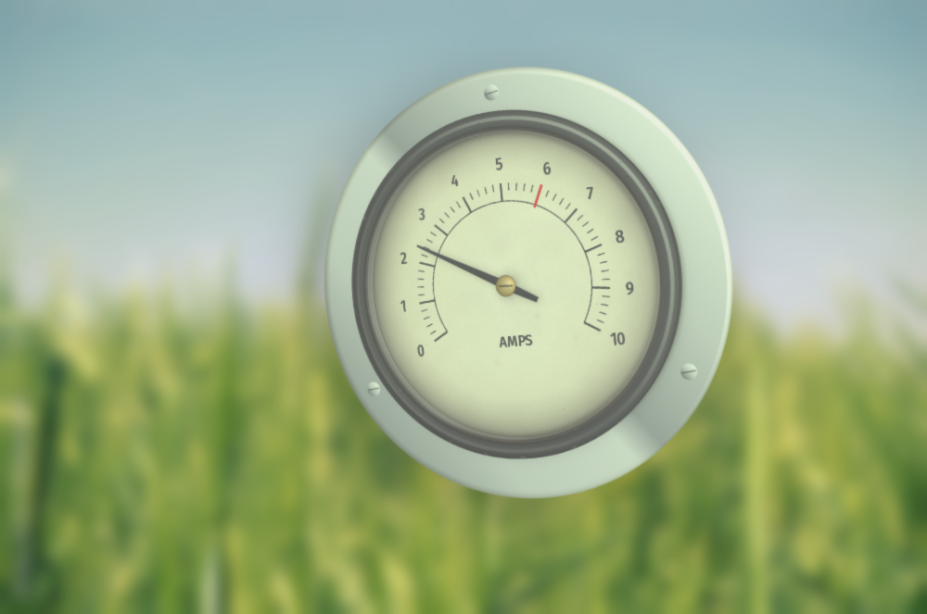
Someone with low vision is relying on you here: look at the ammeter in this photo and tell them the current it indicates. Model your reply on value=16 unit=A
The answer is value=2.4 unit=A
